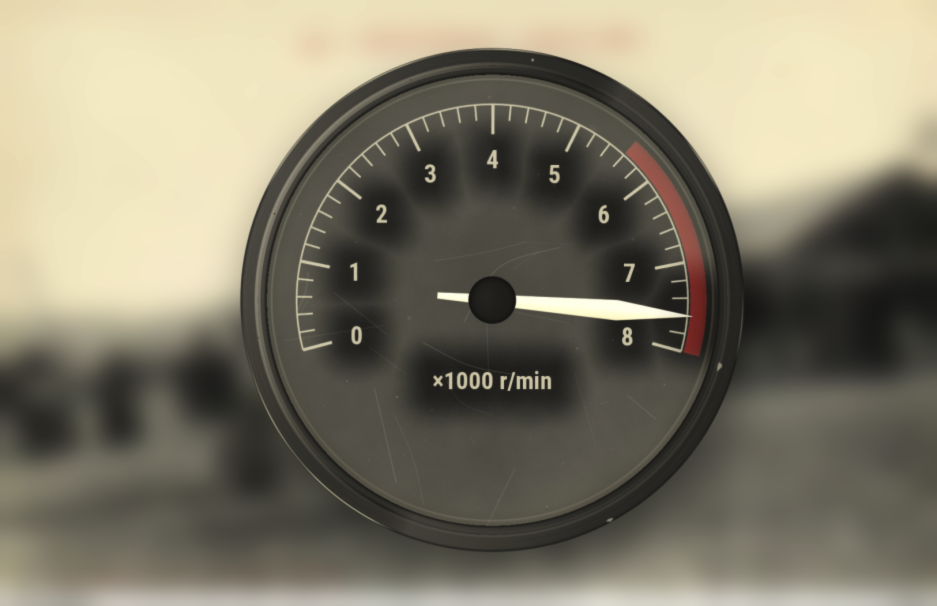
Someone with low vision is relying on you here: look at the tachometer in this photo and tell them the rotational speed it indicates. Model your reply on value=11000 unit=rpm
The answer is value=7600 unit=rpm
